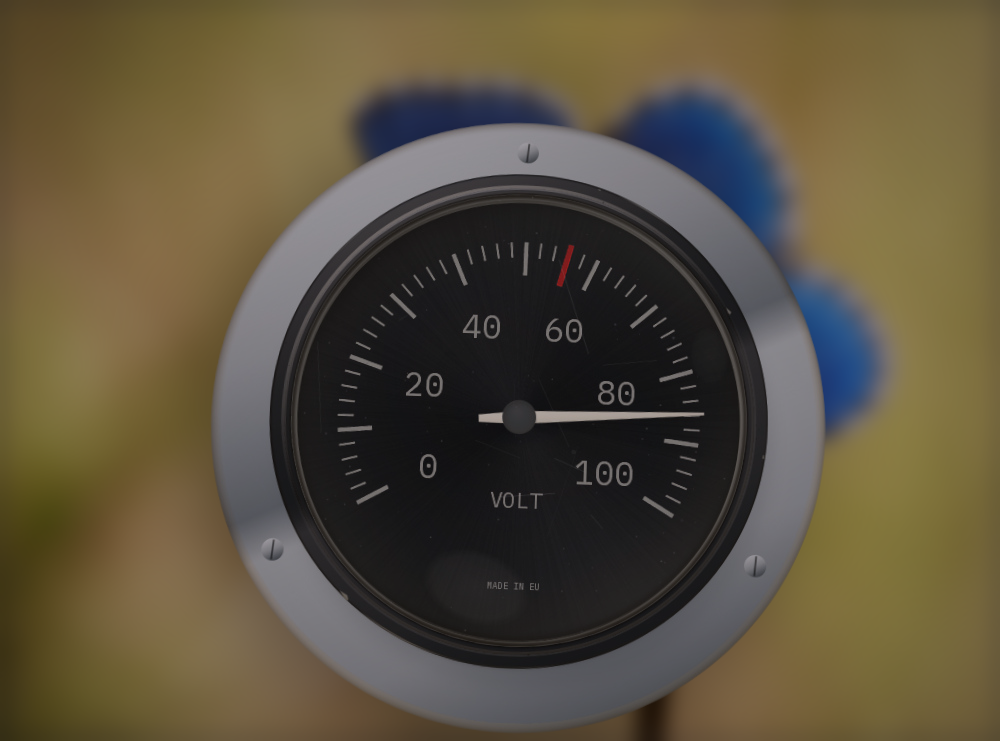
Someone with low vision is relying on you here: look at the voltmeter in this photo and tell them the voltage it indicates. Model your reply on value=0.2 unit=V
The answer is value=86 unit=V
